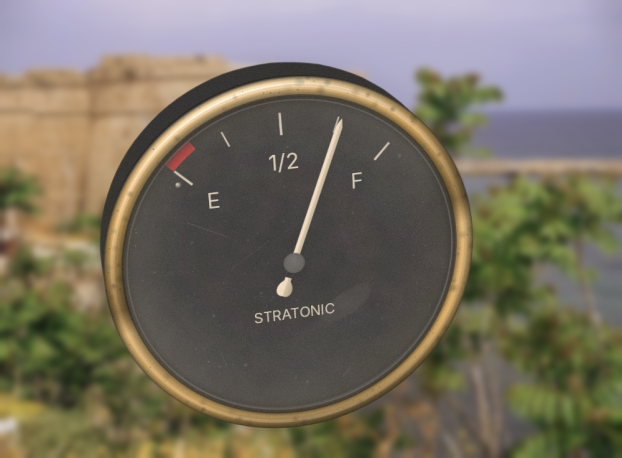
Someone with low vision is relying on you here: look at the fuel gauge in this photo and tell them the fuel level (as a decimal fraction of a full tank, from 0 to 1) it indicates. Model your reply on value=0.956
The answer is value=0.75
